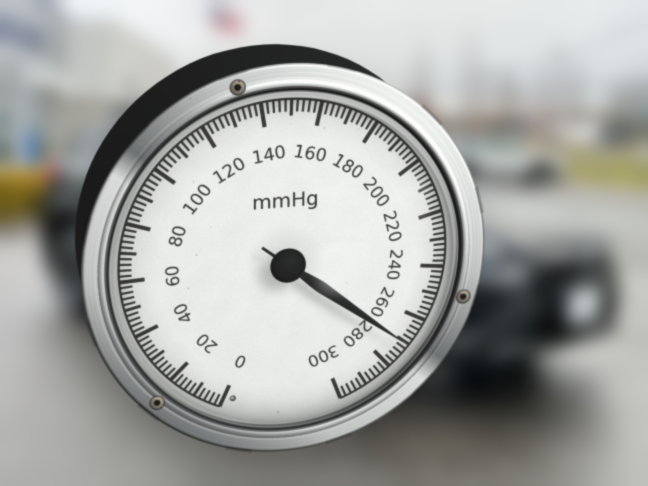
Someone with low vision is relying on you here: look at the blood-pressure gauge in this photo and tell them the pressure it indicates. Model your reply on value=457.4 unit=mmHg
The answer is value=270 unit=mmHg
